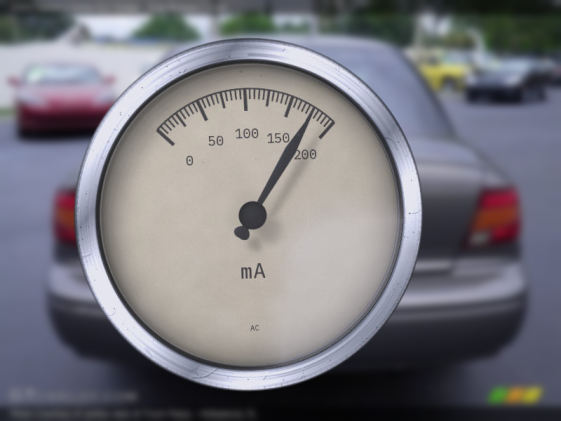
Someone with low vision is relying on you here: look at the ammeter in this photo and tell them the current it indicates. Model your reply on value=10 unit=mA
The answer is value=175 unit=mA
